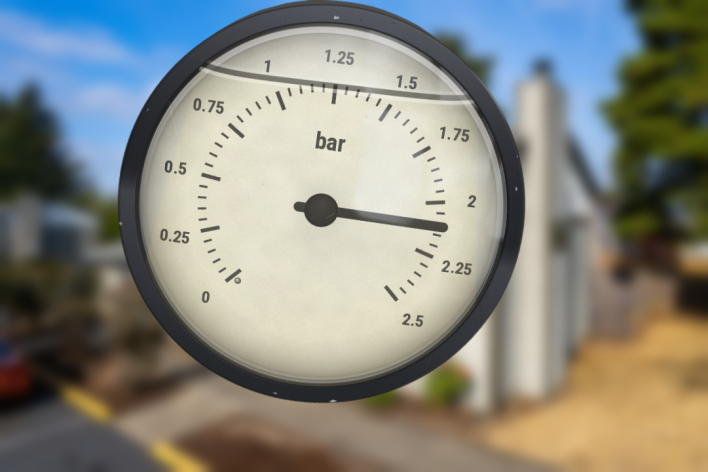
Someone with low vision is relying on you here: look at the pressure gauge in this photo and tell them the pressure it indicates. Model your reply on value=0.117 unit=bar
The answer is value=2.1 unit=bar
